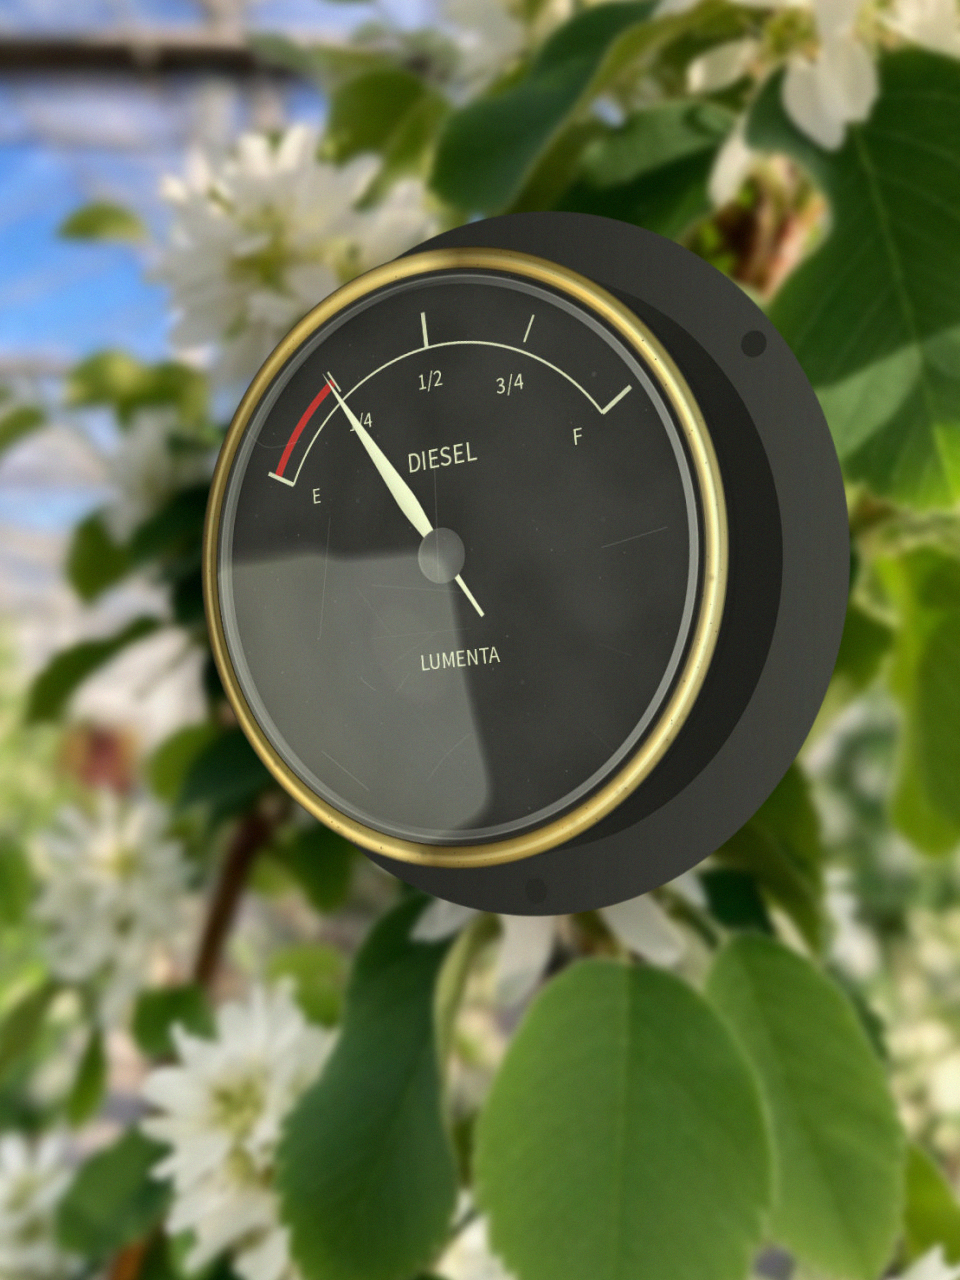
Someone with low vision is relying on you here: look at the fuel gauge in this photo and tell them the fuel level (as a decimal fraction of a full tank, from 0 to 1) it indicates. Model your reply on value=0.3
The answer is value=0.25
